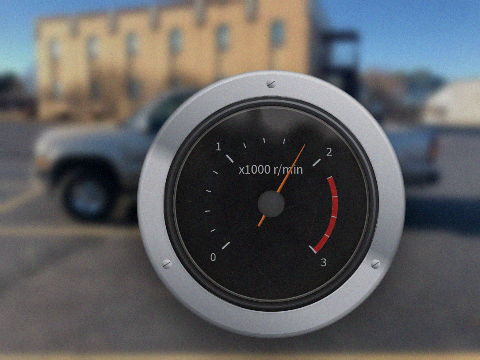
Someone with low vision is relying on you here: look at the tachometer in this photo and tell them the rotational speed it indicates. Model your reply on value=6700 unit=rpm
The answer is value=1800 unit=rpm
